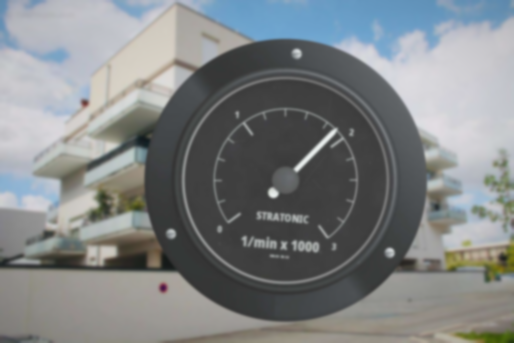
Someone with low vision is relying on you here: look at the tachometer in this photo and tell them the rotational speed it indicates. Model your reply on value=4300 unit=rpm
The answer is value=1900 unit=rpm
